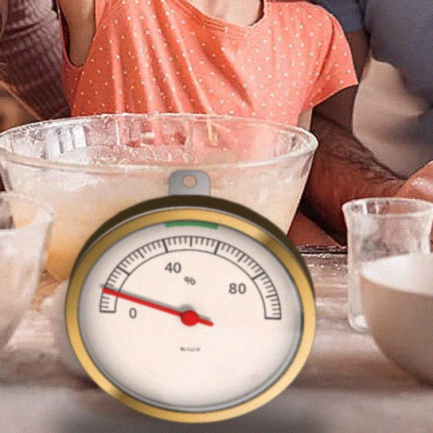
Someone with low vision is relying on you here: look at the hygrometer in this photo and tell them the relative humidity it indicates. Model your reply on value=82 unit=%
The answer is value=10 unit=%
